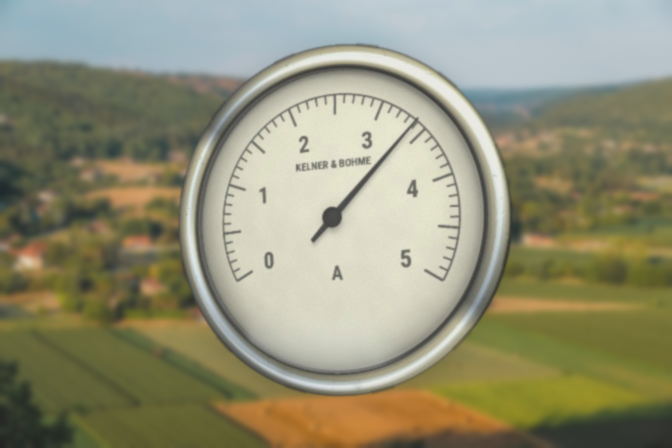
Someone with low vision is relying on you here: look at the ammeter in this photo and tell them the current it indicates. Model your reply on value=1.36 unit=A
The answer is value=3.4 unit=A
